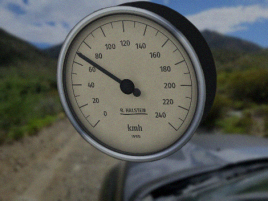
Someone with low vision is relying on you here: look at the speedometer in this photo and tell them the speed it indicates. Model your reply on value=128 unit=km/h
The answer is value=70 unit=km/h
